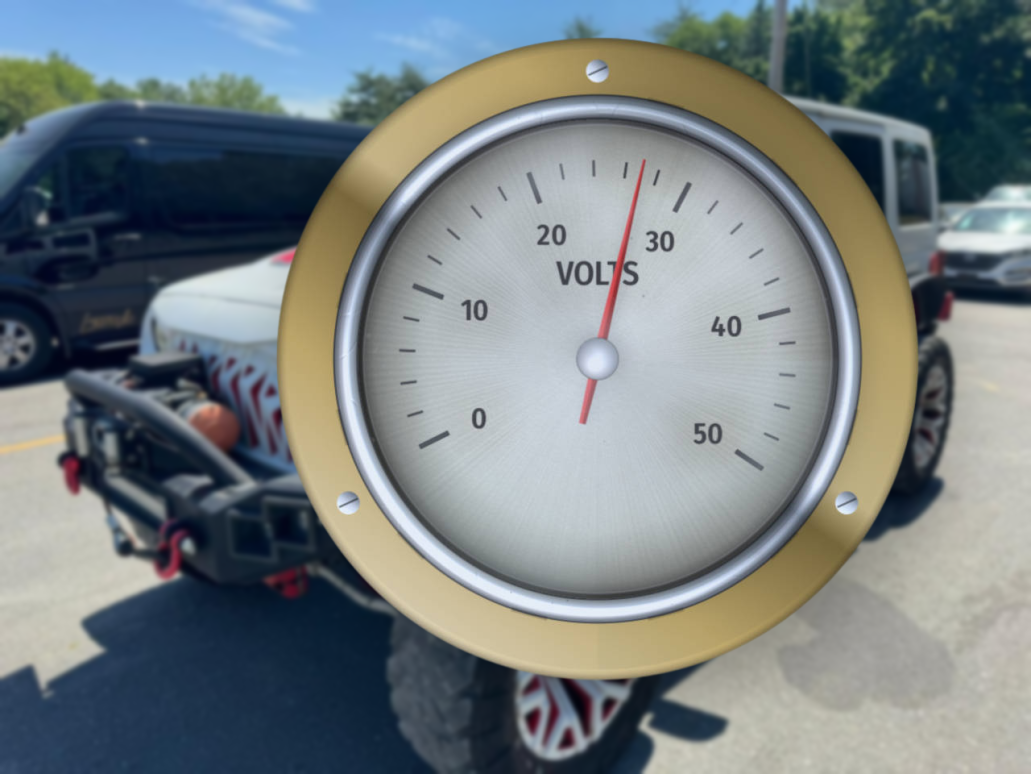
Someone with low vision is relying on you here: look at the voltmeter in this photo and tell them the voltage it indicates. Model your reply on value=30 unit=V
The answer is value=27 unit=V
